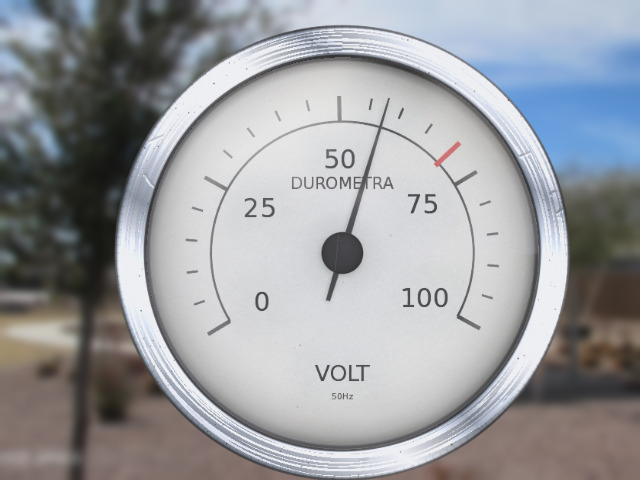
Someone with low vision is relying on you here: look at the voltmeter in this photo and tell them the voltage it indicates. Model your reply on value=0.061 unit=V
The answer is value=57.5 unit=V
